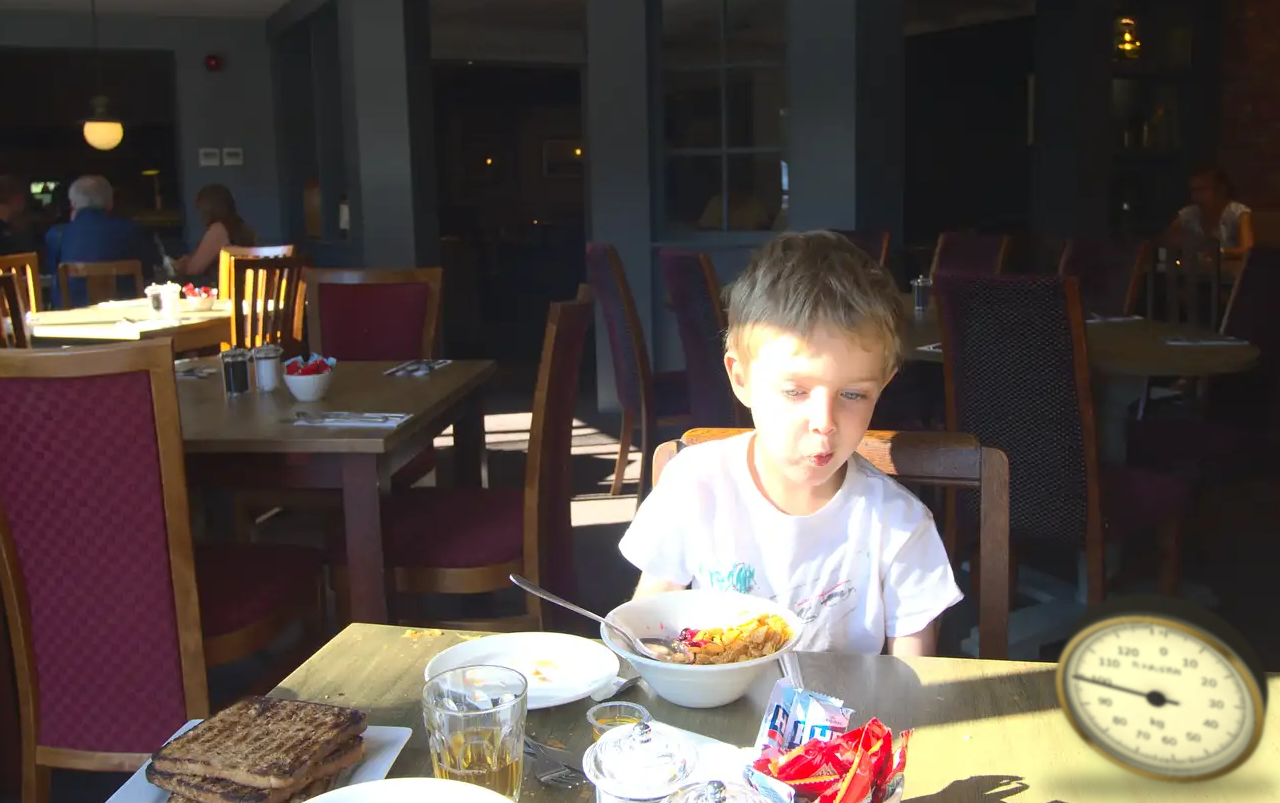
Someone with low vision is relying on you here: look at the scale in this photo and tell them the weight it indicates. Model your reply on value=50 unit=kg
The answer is value=100 unit=kg
